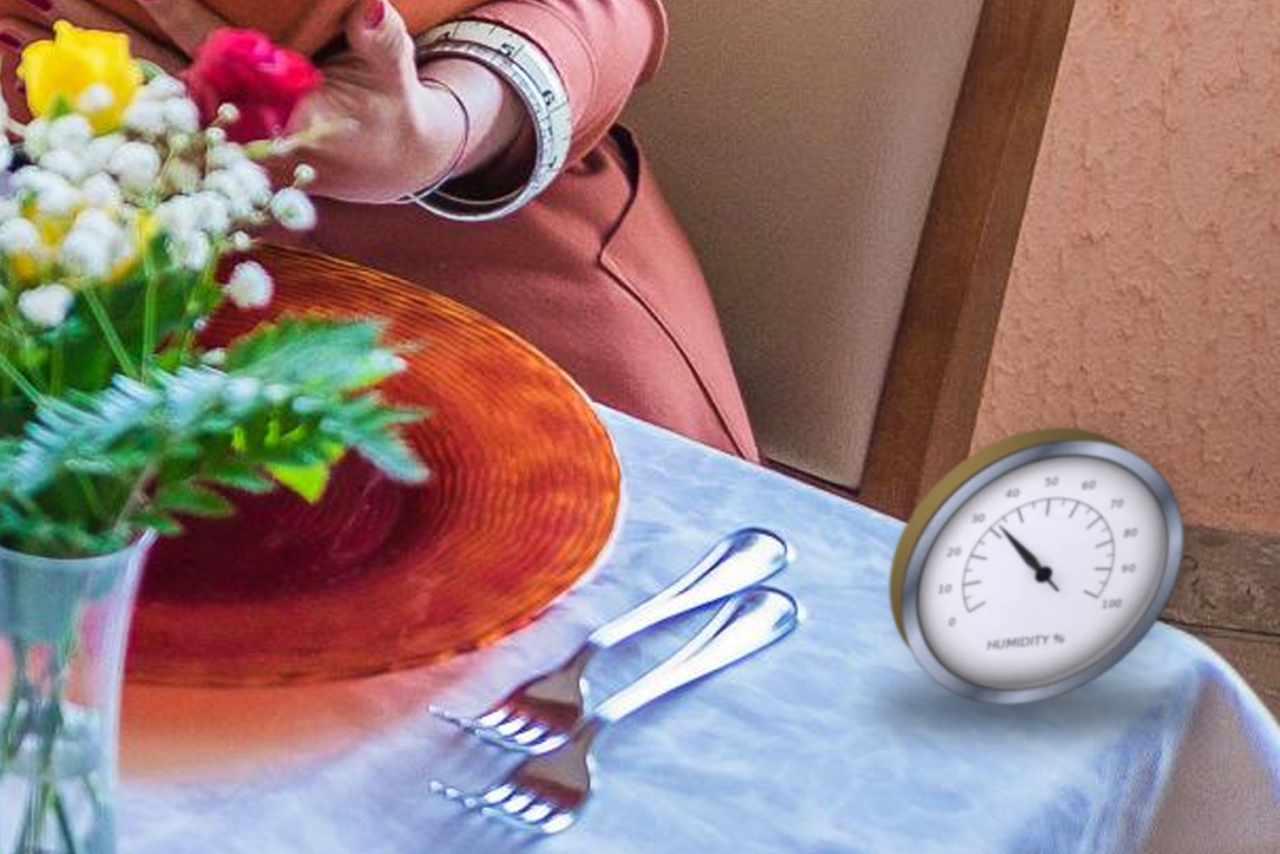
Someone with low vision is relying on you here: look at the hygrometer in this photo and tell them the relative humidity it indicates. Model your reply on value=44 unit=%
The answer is value=32.5 unit=%
